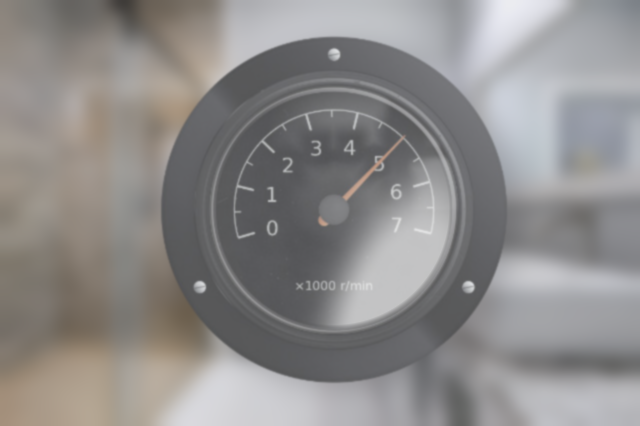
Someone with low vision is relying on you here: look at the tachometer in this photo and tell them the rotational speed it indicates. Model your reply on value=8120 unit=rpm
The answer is value=5000 unit=rpm
